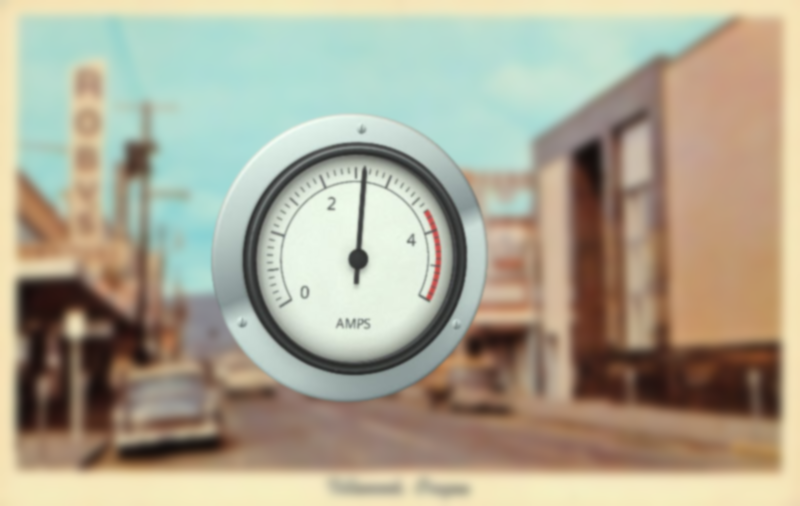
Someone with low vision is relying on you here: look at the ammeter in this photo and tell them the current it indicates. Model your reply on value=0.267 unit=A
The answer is value=2.6 unit=A
